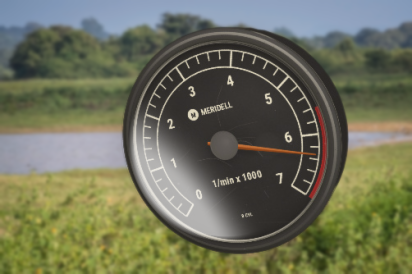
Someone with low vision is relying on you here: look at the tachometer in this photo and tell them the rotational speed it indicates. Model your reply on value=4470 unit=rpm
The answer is value=6300 unit=rpm
